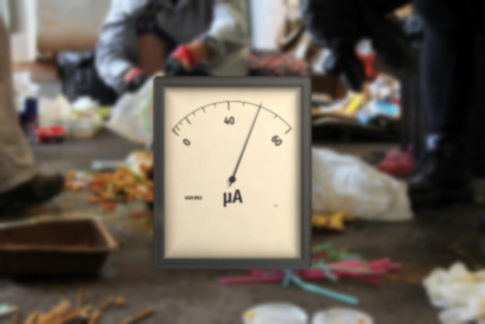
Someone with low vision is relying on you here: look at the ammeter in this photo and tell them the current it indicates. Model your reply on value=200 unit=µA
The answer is value=50 unit=µA
